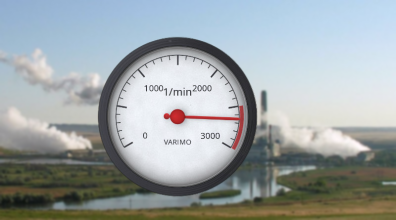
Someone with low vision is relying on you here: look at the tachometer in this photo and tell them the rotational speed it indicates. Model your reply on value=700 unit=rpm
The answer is value=2650 unit=rpm
